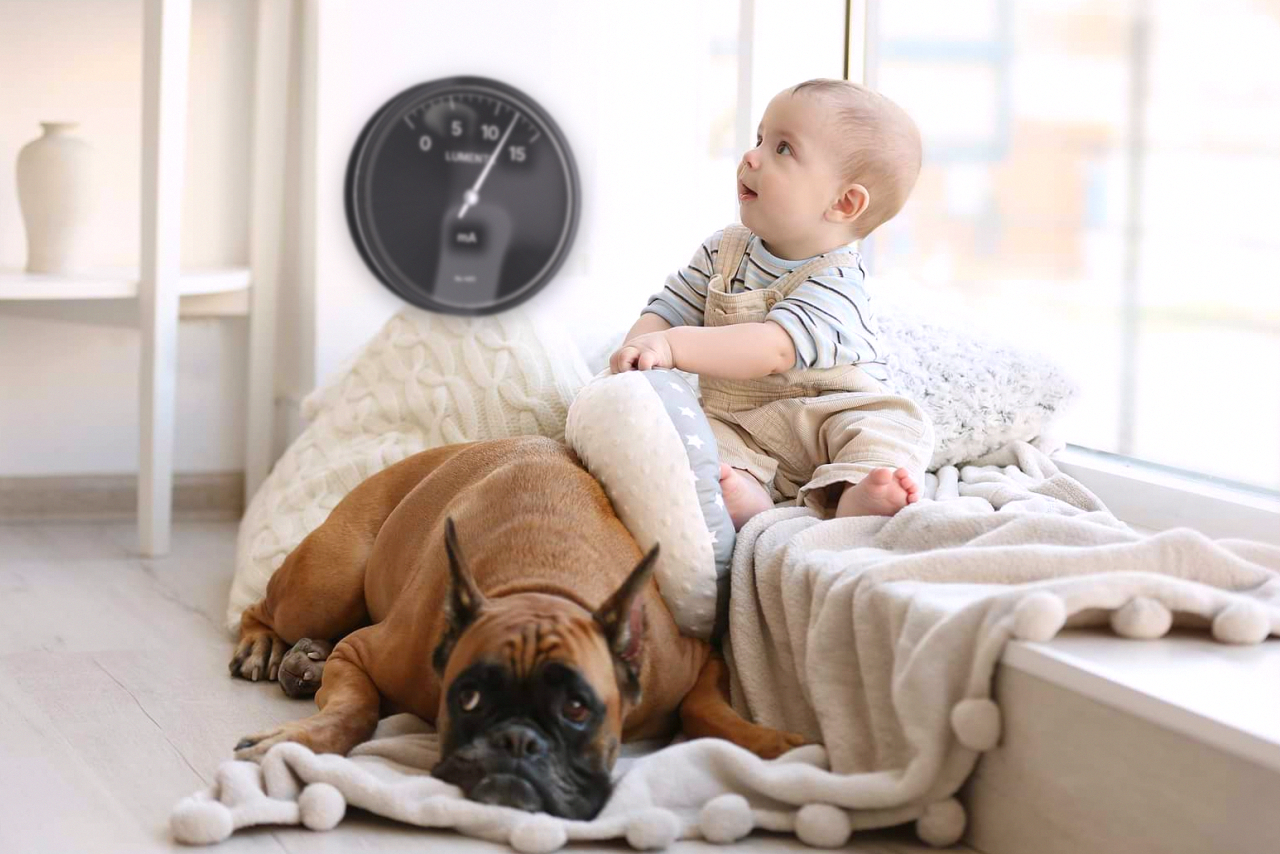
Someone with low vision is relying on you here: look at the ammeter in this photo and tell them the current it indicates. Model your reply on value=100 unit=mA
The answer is value=12 unit=mA
